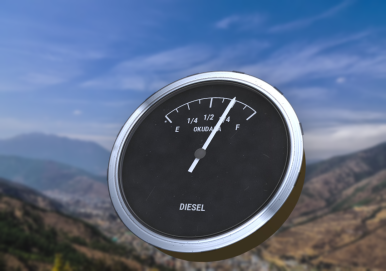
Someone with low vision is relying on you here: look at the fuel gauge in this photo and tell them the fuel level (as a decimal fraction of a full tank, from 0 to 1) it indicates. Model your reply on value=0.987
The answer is value=0.75
